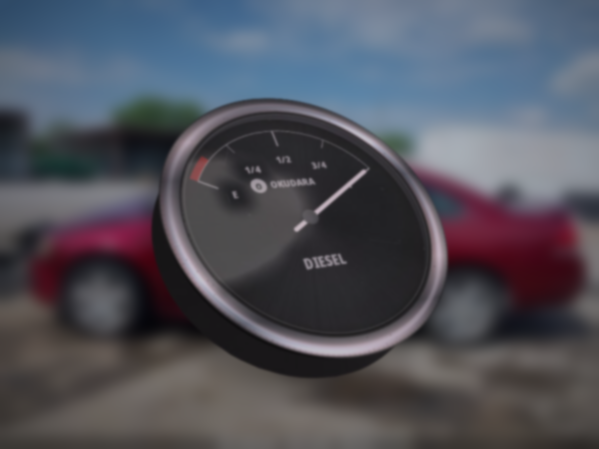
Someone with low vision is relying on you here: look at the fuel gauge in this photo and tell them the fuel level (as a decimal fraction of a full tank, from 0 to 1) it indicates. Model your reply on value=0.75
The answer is value=1
